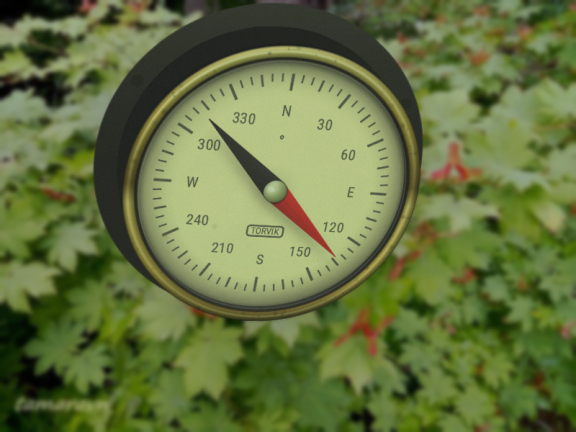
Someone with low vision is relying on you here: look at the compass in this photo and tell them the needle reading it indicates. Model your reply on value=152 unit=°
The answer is value=132.5 unit=°
